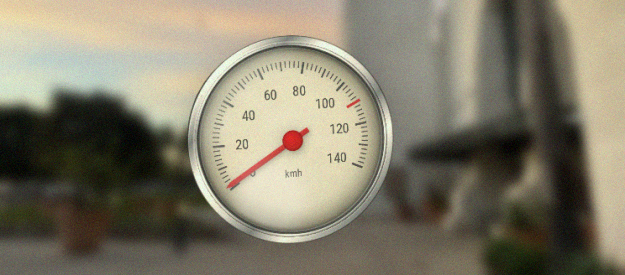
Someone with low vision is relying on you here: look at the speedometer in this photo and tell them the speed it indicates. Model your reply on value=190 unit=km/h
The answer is value=2 unit=km/h
